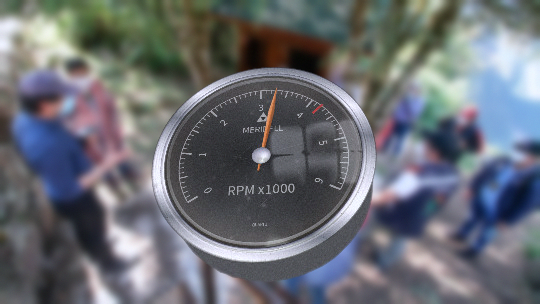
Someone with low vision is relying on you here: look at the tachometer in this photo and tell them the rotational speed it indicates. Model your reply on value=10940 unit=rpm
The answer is value=3300 unit=rpm
